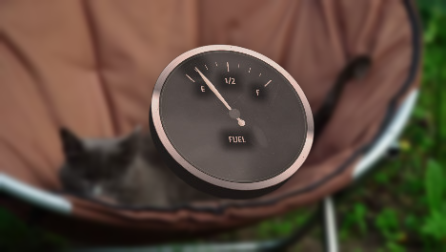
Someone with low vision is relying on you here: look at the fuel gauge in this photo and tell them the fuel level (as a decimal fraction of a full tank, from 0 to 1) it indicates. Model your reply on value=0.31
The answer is value=0.125
